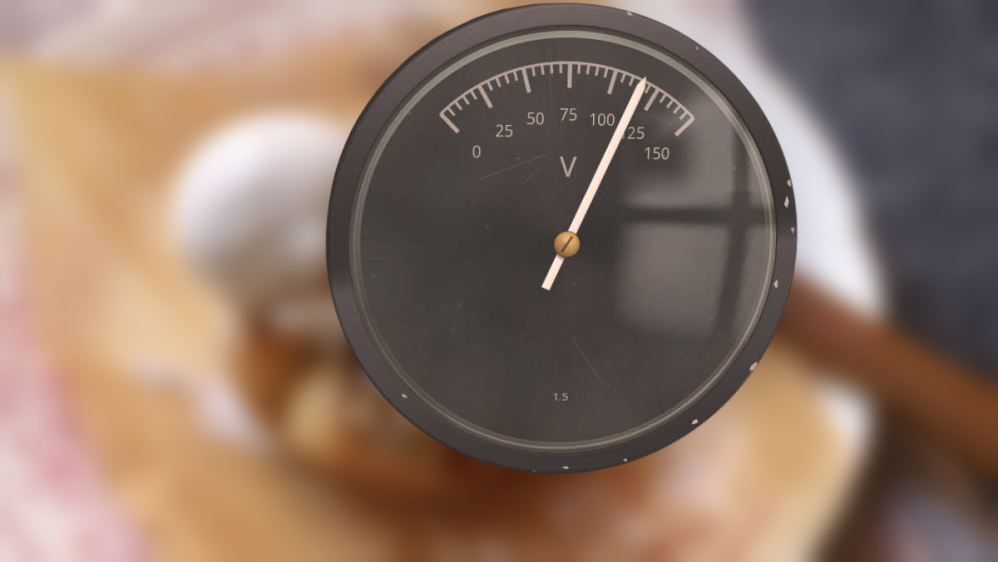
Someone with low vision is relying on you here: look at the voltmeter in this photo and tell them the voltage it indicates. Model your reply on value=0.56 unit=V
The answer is value=115 unit=V
